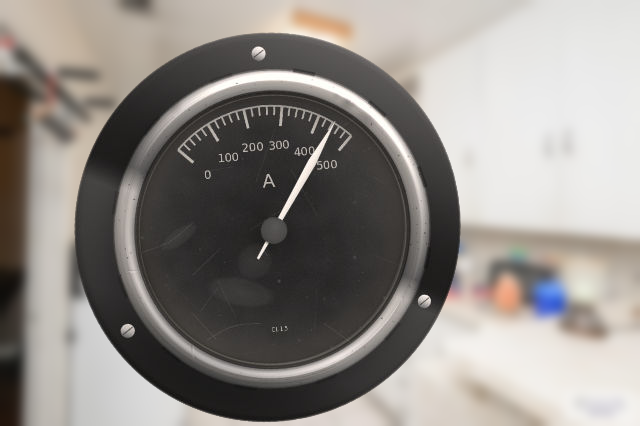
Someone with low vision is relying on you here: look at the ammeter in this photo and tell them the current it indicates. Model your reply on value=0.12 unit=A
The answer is value=440 unit=A
